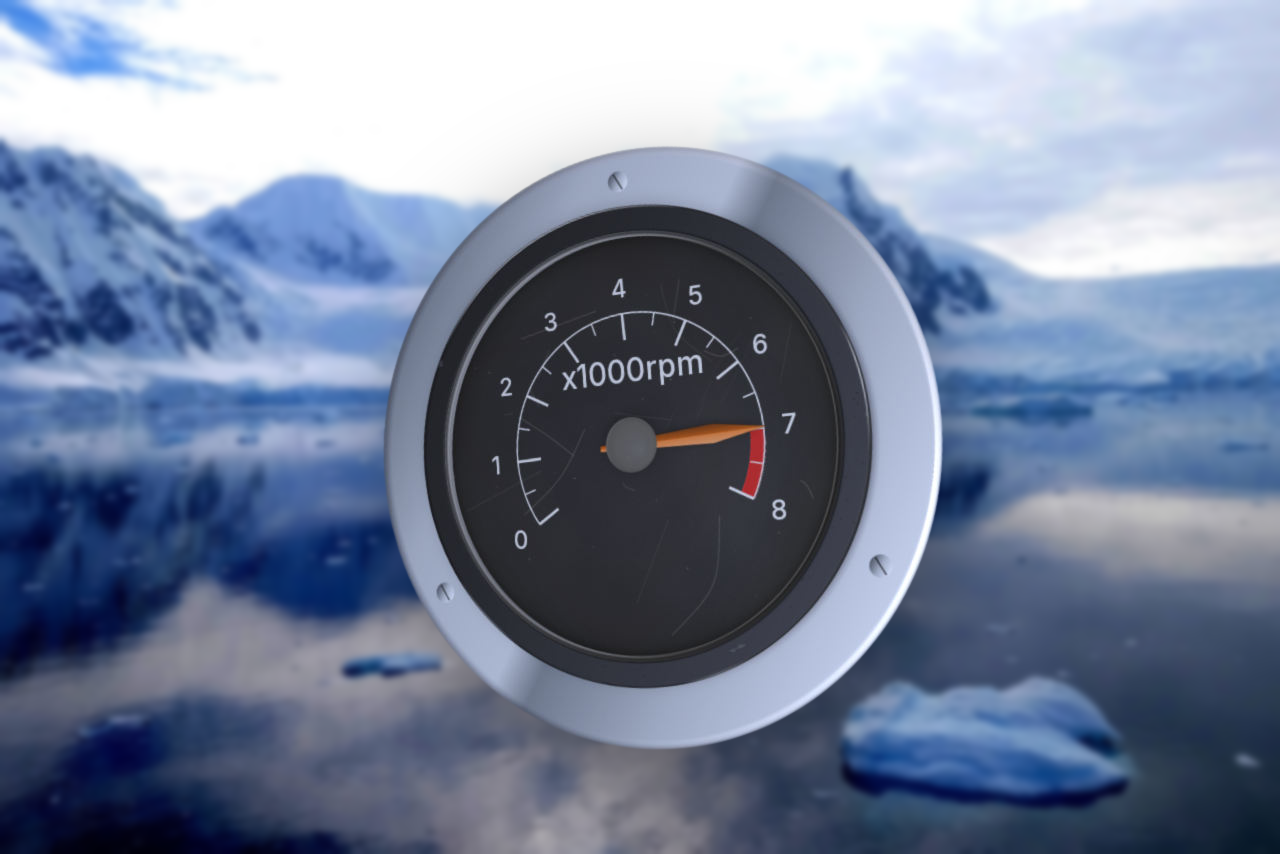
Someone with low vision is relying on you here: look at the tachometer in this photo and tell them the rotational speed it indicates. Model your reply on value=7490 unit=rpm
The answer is value=7000 unit=rpm
